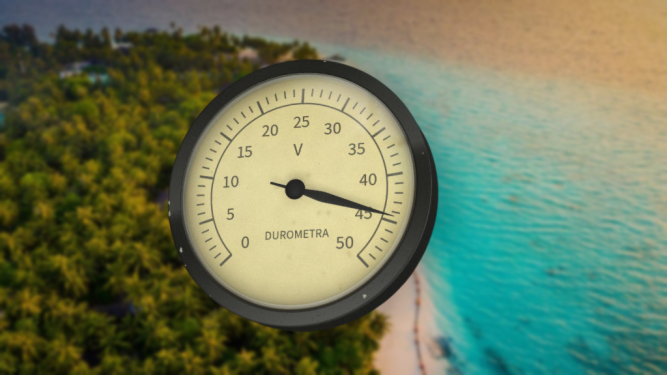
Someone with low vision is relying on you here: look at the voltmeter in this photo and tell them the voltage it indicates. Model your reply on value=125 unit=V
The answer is value=44.5 unit=V
